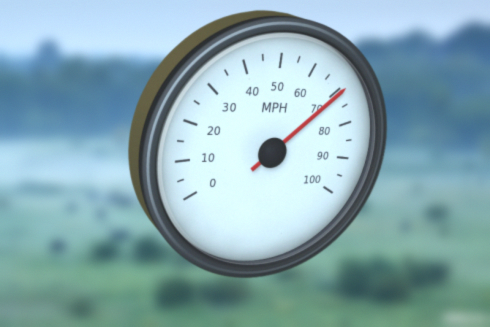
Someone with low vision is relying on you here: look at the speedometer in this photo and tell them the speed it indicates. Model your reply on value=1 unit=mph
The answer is value=70 unit=mph
